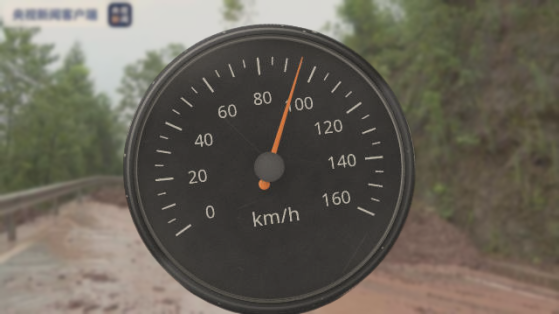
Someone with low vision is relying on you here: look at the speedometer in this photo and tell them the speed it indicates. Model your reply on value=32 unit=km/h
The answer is value=95 unit=km/h
